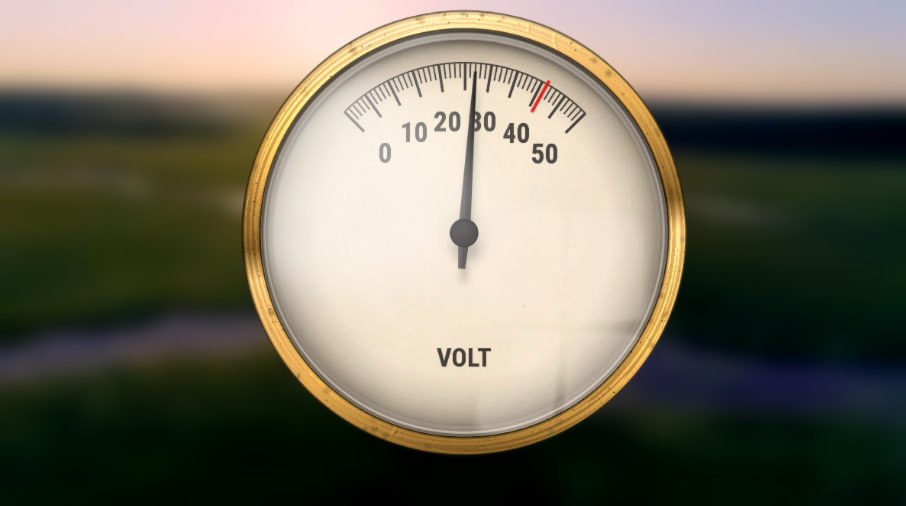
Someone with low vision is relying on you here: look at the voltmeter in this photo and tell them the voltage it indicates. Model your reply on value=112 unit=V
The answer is value=27 unit=V
